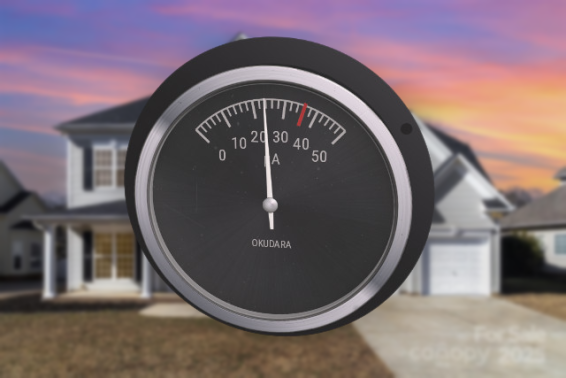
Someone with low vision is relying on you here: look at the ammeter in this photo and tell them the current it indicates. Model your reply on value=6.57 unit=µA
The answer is value=24 unit=µA
